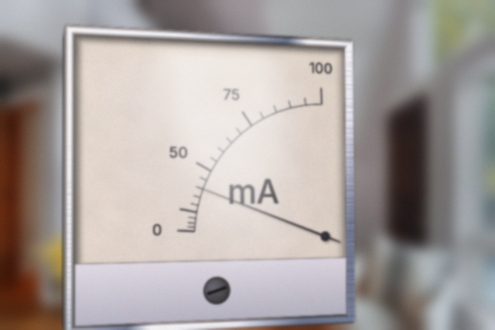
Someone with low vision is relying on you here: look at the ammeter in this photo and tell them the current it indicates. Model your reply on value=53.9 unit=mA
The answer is value=40 unit=mA
